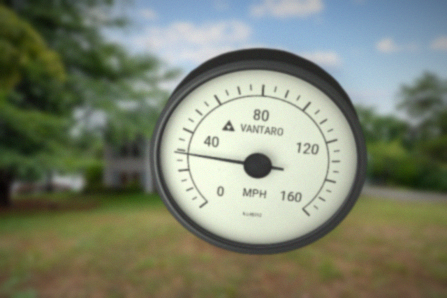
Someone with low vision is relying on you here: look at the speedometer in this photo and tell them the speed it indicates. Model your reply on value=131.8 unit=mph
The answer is value=30 unit=mph
